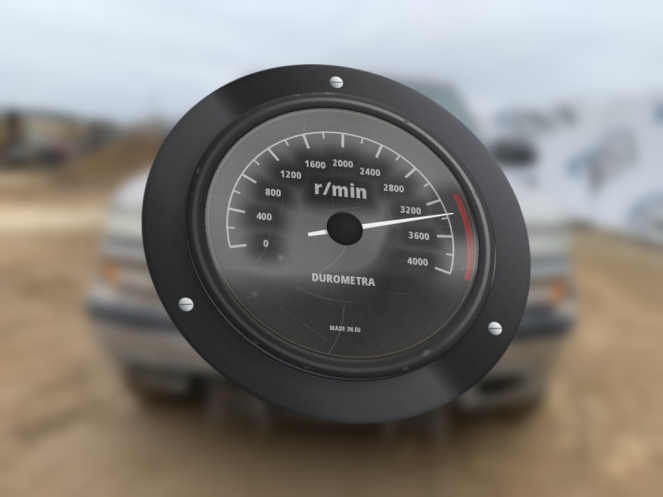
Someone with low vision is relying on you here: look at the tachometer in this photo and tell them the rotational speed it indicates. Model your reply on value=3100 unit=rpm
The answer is value=3400 unit=rpm
